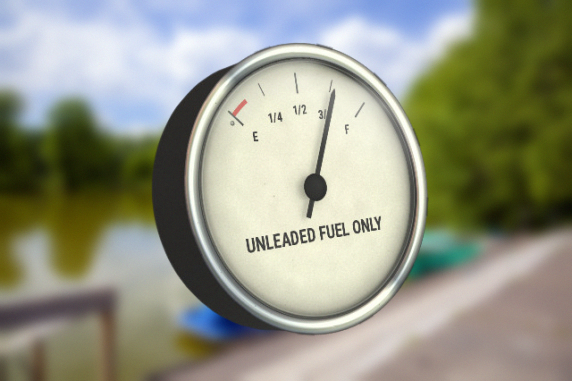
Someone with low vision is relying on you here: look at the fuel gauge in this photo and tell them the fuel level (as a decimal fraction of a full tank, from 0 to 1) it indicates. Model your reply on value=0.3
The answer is value=0.75
